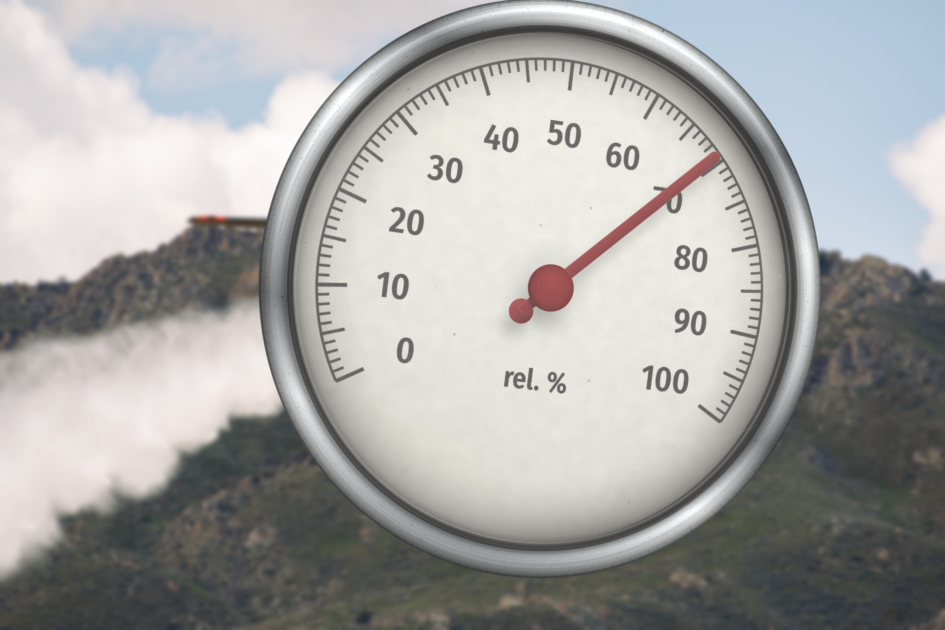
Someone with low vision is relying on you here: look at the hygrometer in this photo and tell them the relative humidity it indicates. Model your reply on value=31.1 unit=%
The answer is value=69 unit=%
